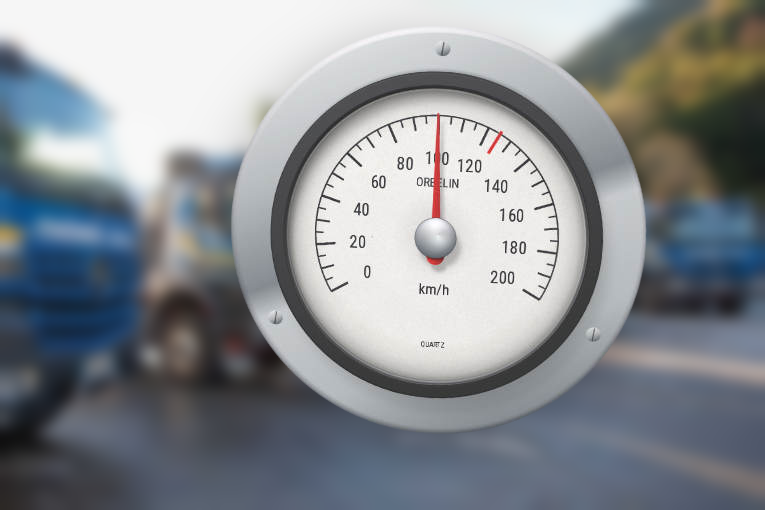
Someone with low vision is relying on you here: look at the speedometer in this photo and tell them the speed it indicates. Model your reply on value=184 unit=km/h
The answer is value=100 unit=km/h
